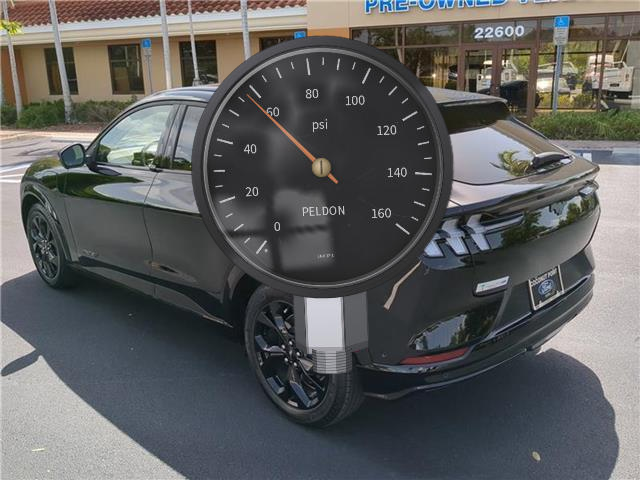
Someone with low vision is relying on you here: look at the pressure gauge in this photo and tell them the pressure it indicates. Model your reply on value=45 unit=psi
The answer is value=57.5 unit=psi
